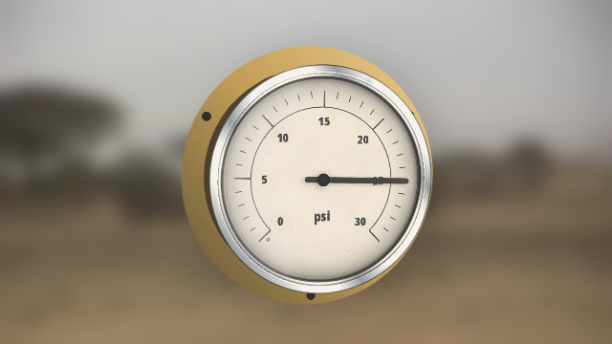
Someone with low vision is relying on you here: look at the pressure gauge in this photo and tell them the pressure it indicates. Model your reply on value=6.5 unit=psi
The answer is value=25 unit=psi
